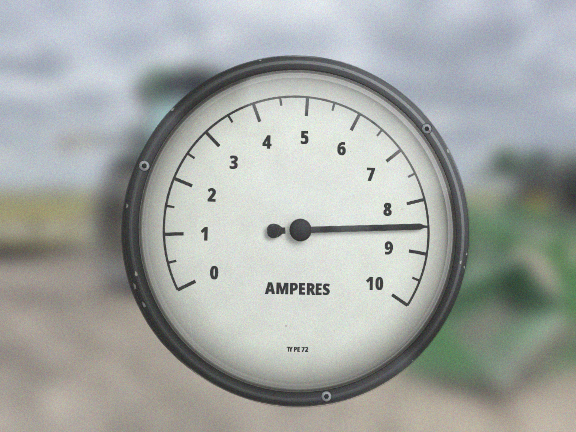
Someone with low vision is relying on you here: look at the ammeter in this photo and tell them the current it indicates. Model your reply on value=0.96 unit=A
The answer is value=8.5 unit=A
